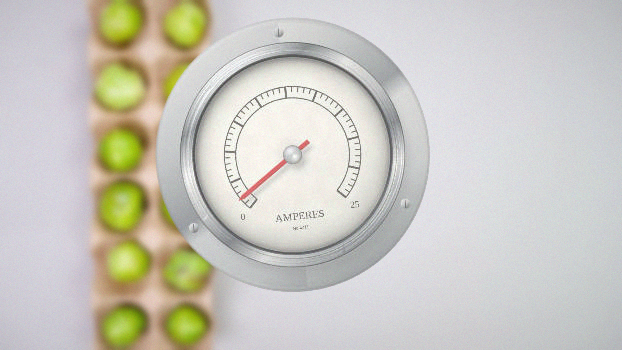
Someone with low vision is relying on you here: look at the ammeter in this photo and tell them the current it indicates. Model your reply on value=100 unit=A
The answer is value=1 unit=A
